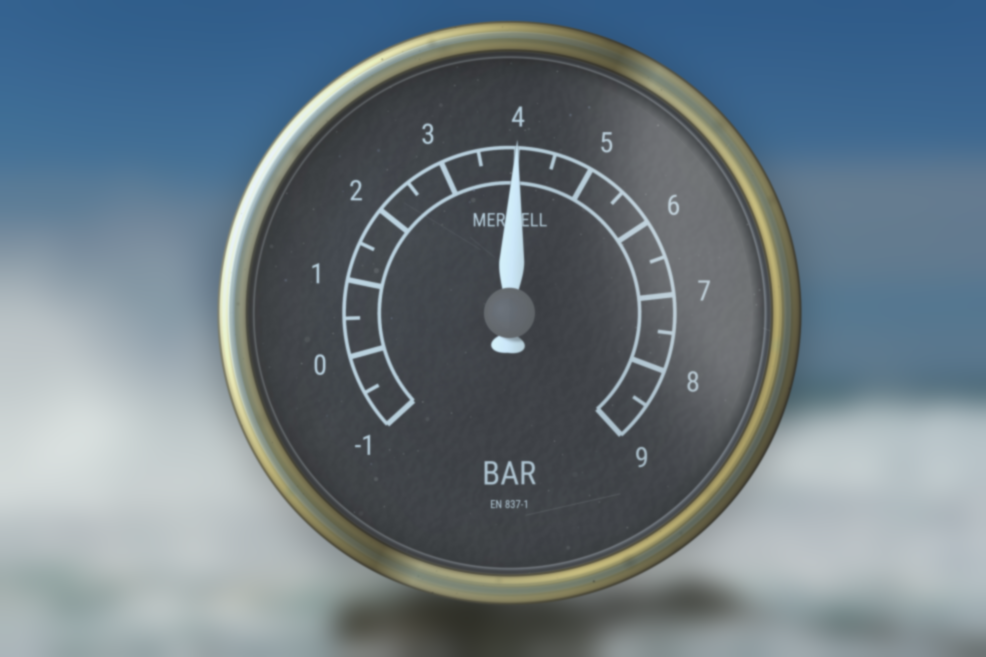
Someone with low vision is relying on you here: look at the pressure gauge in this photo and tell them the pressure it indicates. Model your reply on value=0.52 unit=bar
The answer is value=4 unit=bar
